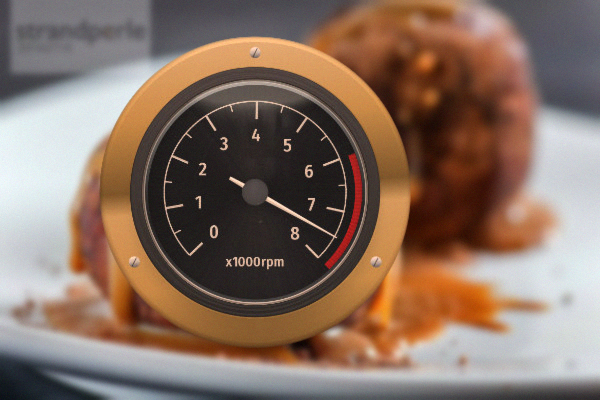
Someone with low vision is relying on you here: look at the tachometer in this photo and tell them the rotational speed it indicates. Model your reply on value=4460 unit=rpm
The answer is value=7500 unit=rpm
